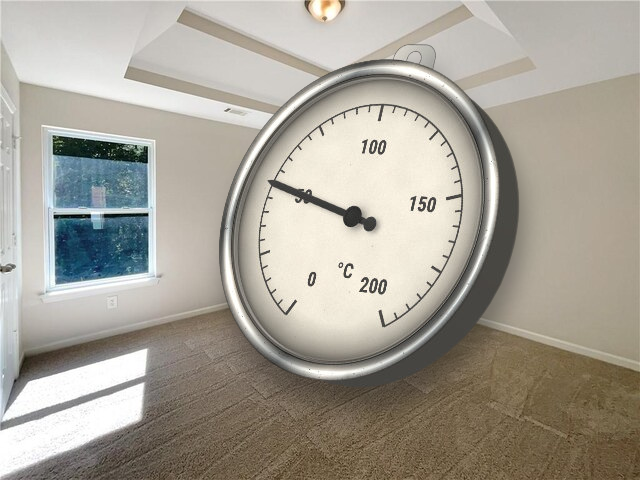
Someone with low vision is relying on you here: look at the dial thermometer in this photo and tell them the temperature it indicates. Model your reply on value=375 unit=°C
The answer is value=50 unit=°C
